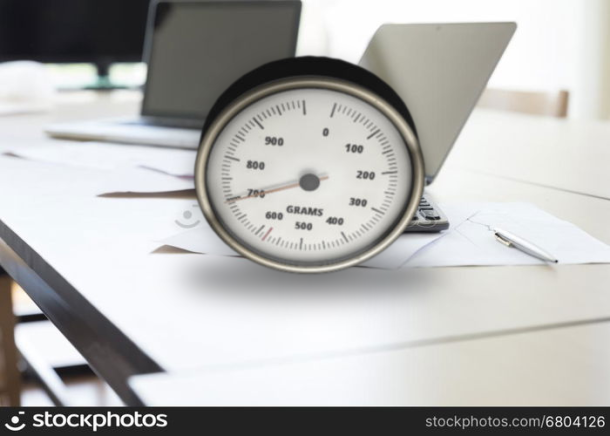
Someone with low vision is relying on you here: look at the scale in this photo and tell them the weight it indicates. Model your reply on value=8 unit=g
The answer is value=700 unit=g
